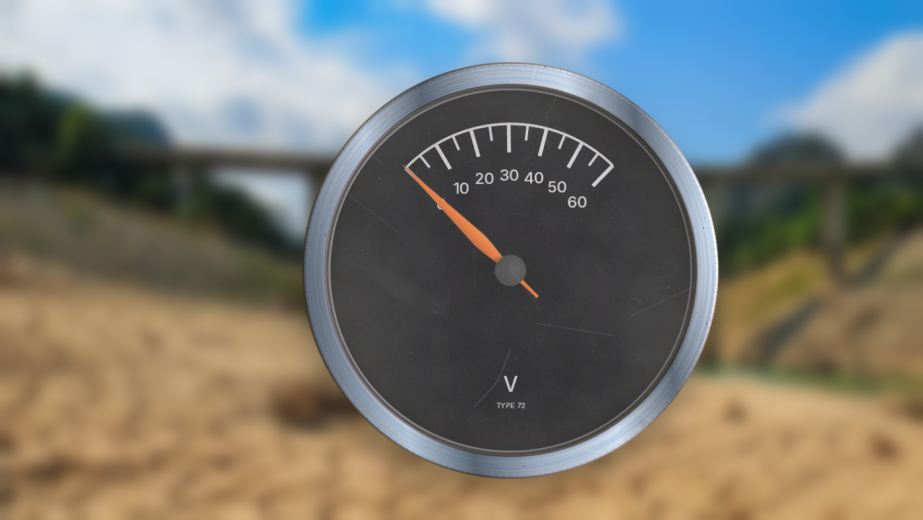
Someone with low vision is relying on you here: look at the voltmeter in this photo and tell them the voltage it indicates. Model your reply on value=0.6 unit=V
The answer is value=0 unit=V
